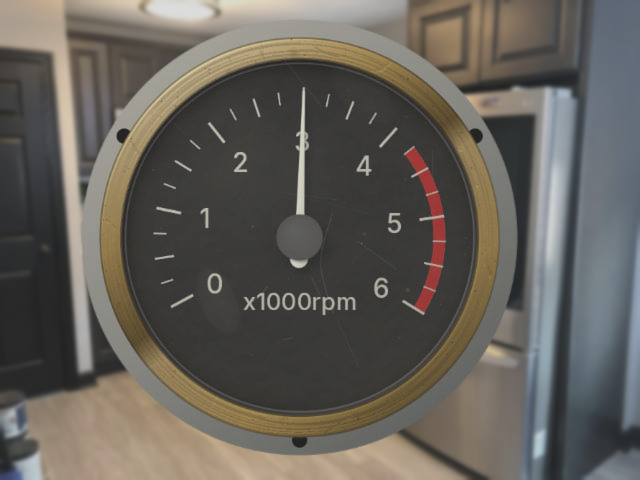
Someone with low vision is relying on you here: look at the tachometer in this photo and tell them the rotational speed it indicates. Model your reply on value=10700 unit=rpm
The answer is value=3000 unit=rpm
